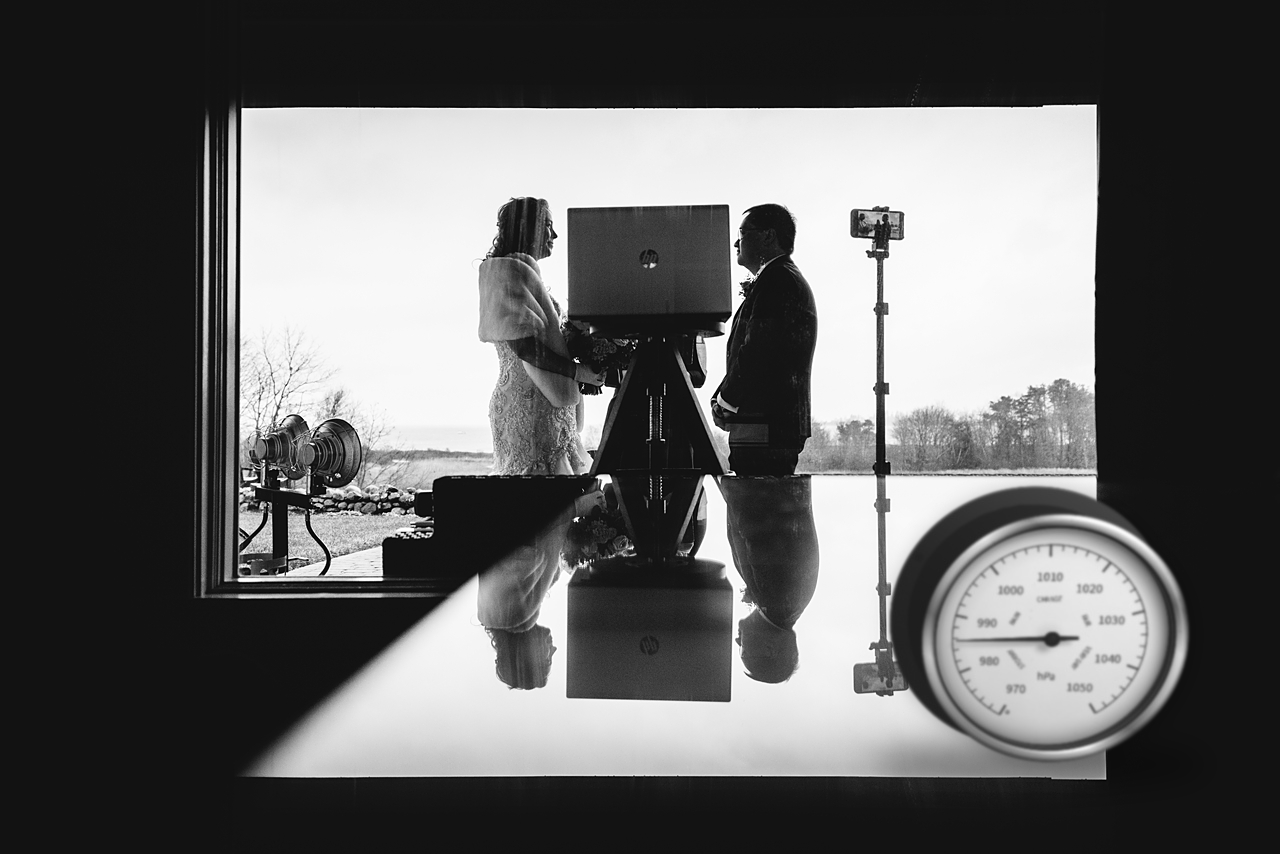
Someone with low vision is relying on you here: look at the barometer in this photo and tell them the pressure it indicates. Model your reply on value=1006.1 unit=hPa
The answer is value=986 unit=hPa
